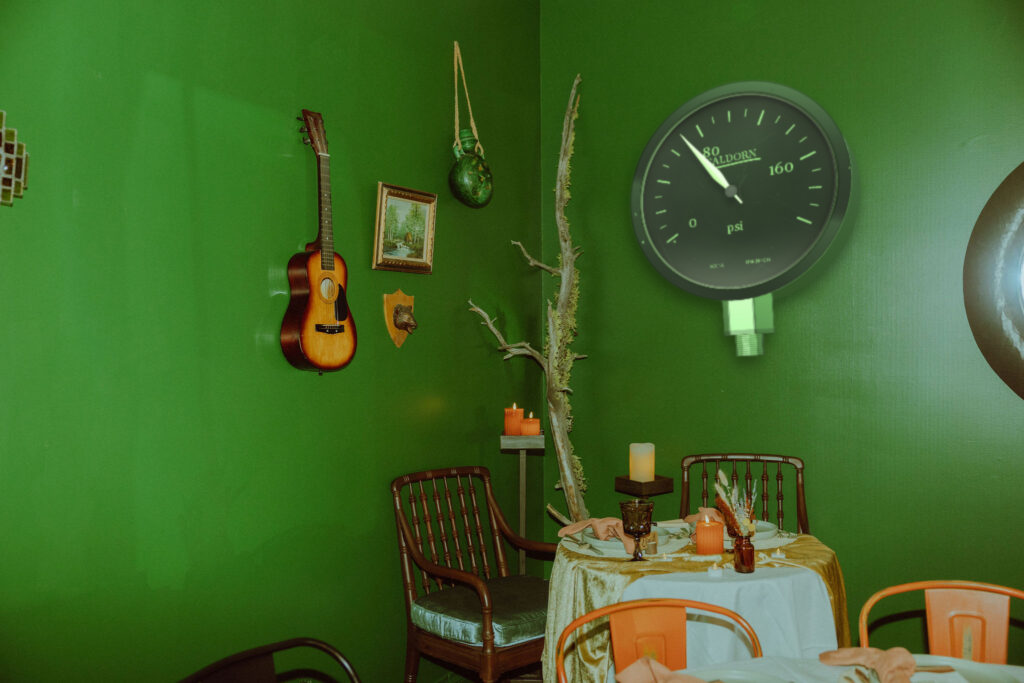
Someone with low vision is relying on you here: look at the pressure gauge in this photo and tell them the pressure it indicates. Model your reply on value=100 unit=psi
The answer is value=70 unit=psi
